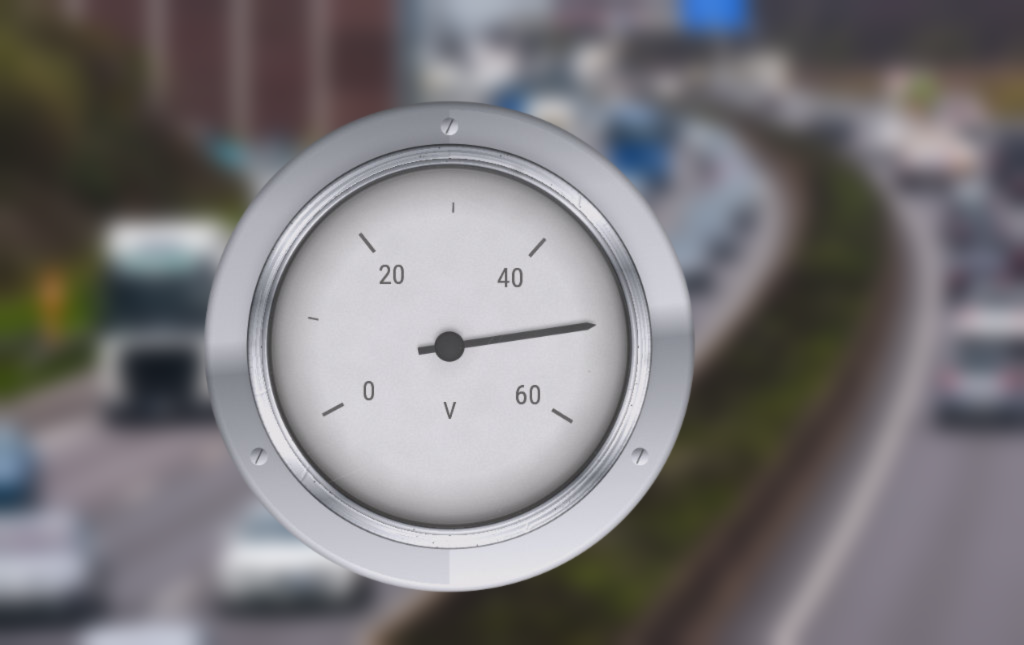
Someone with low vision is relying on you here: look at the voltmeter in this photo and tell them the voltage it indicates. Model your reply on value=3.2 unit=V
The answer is value=50 unit=V
